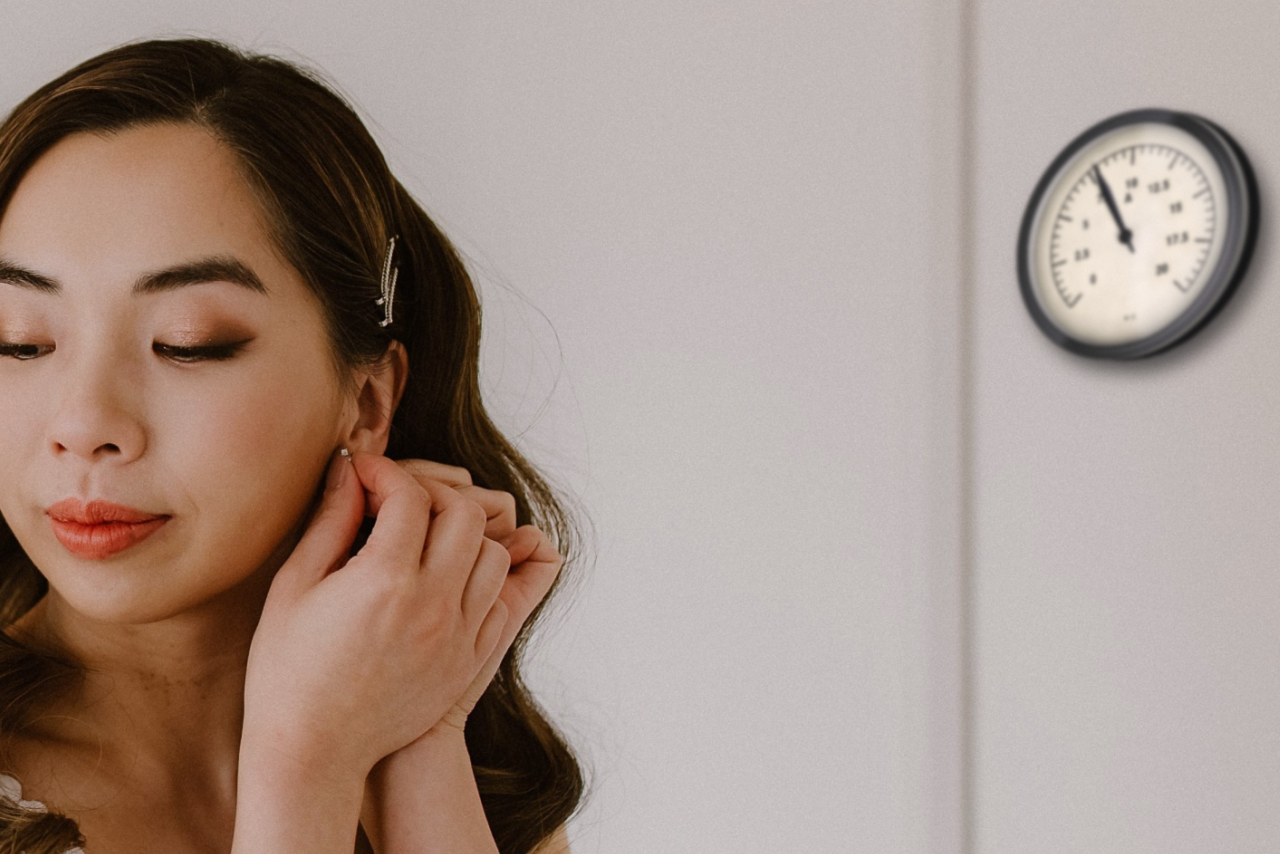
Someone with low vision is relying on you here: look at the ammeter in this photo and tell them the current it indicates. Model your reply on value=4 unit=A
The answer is value=8 unit=A
